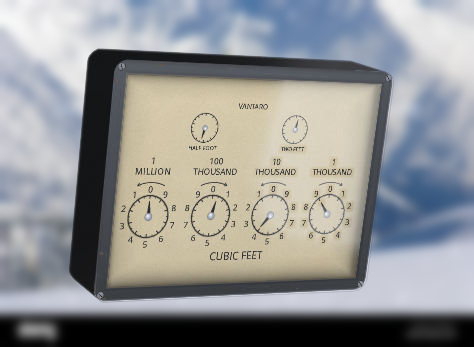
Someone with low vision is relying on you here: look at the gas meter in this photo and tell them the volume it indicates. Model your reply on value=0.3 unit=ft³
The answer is value=3900 unit=ft³
